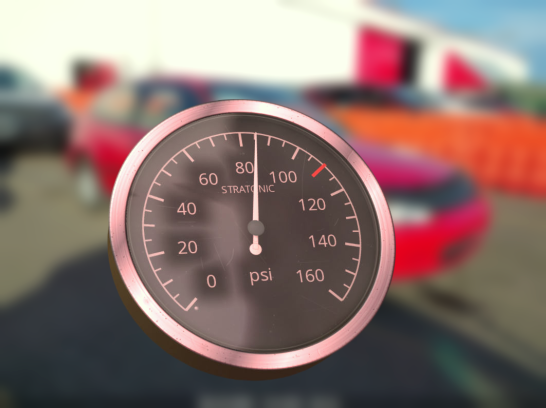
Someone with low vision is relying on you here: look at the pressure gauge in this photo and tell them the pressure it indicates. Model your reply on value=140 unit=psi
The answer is value=85 unit=psi
